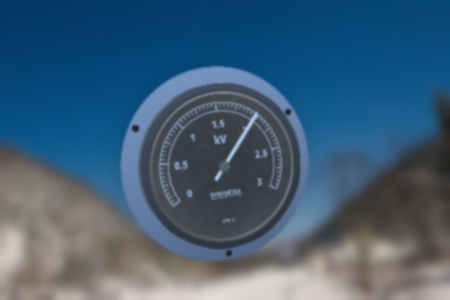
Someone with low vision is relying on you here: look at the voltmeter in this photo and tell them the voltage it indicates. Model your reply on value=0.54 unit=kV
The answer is value=2 unit=kV
